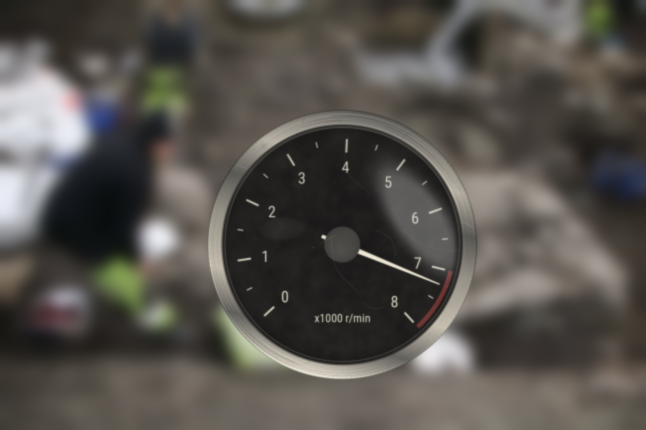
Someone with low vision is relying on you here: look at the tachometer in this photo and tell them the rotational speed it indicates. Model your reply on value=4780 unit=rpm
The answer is value=7250 unit=rpm
